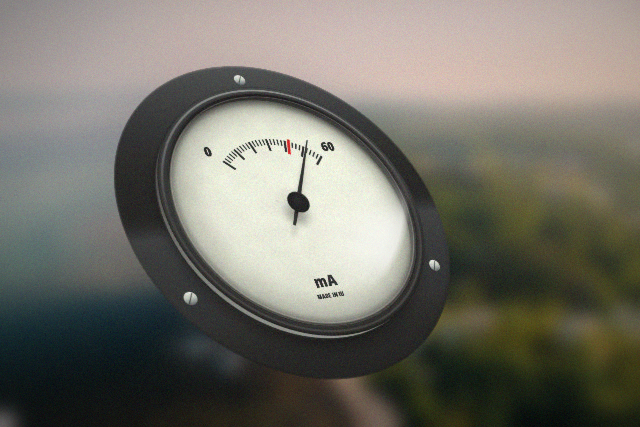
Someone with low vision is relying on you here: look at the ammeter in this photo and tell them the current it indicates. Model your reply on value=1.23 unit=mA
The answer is value=50 unit=mA
